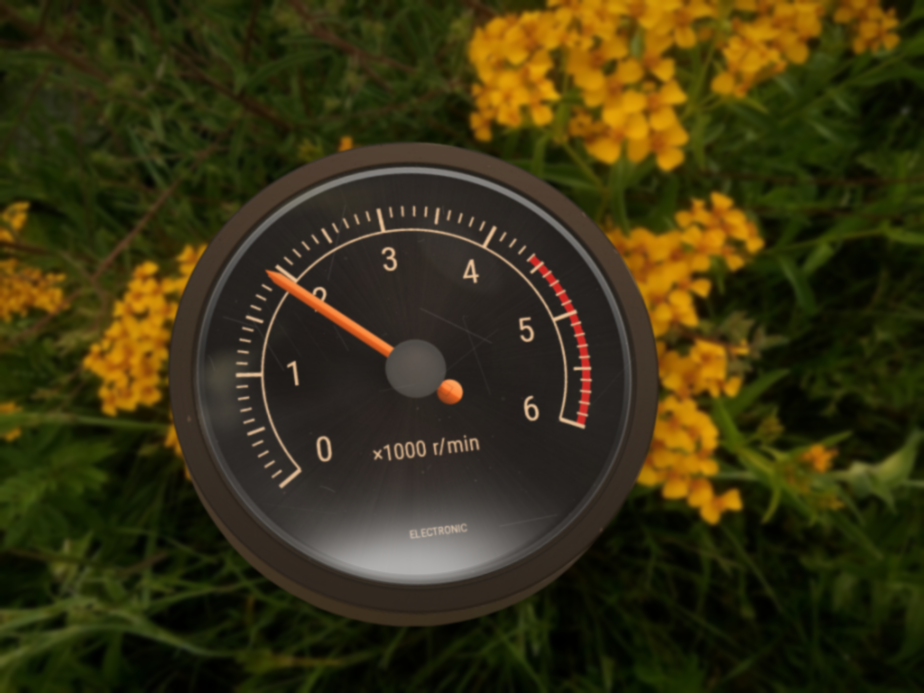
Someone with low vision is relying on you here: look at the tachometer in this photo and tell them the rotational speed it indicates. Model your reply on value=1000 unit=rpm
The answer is value=1900 unit=rpm
